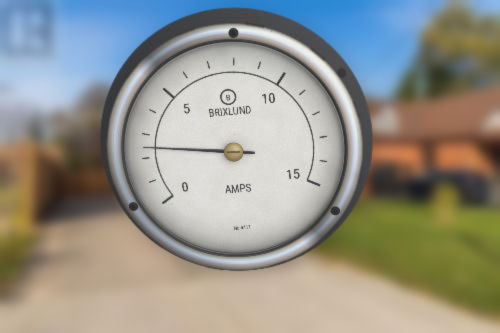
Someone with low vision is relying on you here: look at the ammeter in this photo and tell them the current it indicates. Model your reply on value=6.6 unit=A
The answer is value=2.5 unit=A
